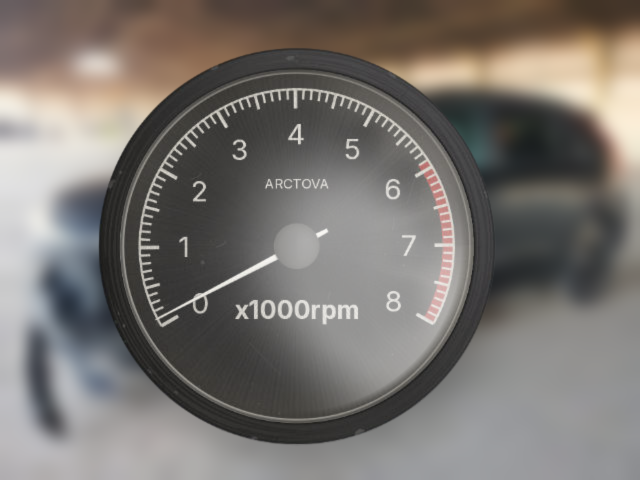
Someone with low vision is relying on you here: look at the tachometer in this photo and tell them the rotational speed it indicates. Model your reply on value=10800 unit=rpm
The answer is value=100 unit=rpm
